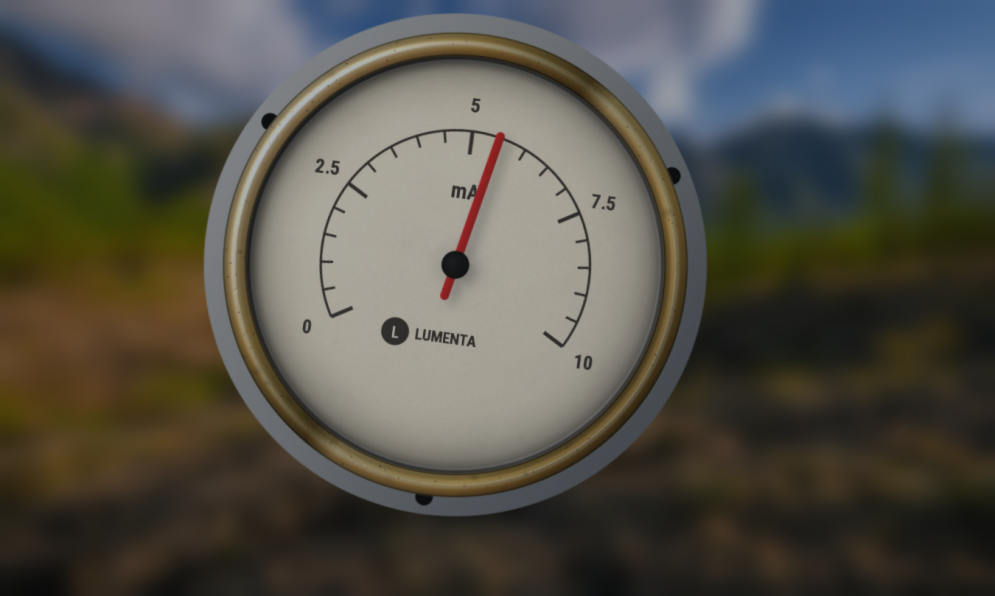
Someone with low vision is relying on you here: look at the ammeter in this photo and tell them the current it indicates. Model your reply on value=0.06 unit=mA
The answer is value=5.5 unit=mA
